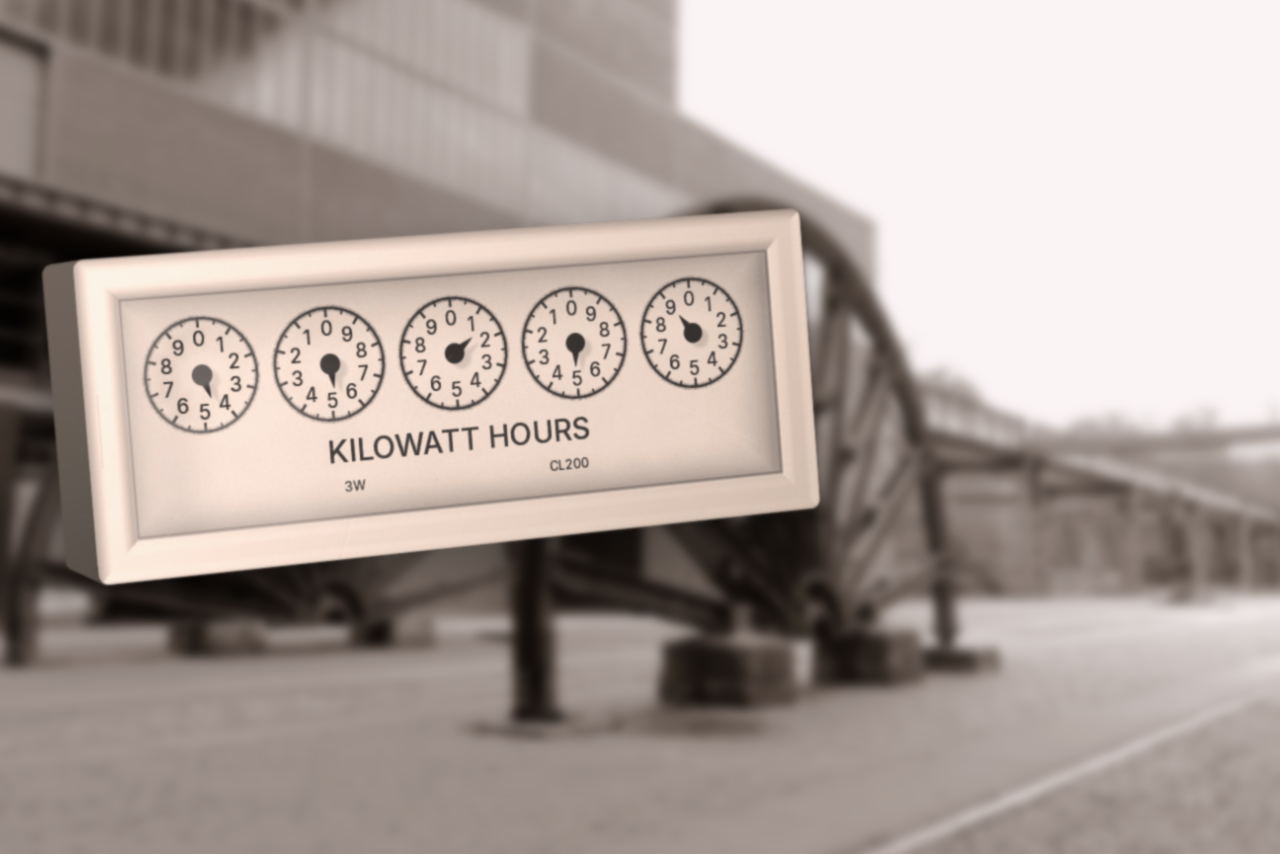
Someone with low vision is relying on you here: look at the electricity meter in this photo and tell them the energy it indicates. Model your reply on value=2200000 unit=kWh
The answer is value=45149 unit=kWh
